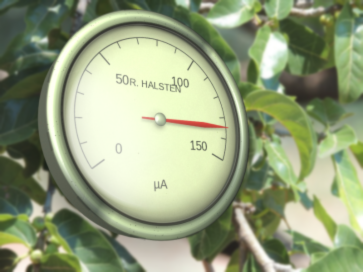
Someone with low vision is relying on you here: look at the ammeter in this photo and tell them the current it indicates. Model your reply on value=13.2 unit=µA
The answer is value=135 unit=µA
